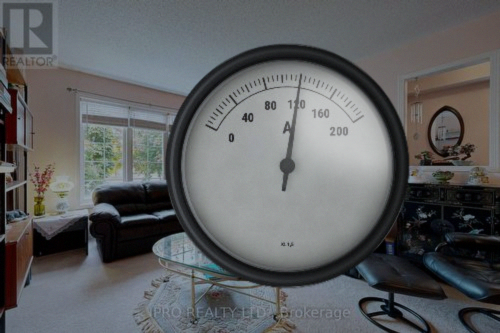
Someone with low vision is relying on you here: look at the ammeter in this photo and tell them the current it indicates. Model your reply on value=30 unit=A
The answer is value=120 unit=A
